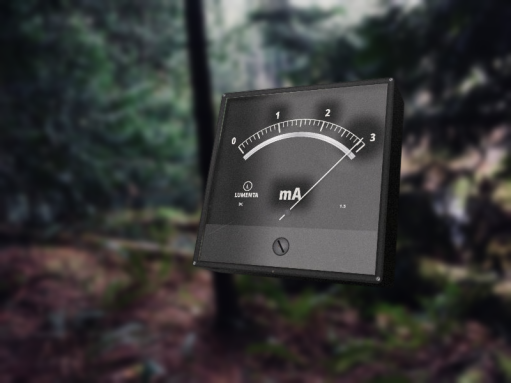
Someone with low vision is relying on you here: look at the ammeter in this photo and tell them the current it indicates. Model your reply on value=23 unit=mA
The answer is value=2.9 unit=mA
